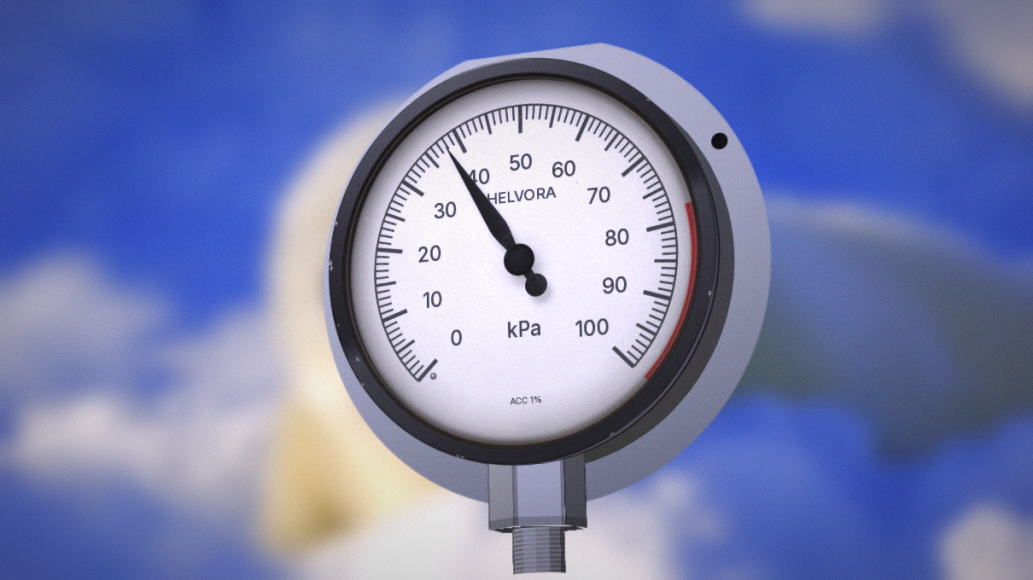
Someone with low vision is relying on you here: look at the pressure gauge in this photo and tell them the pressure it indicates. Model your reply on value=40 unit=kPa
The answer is value=38 unit=kPa
